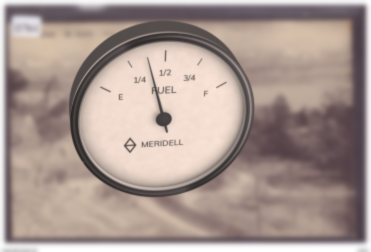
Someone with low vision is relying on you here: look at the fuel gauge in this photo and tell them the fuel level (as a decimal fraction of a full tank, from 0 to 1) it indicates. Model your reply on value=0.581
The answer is value=0.375
